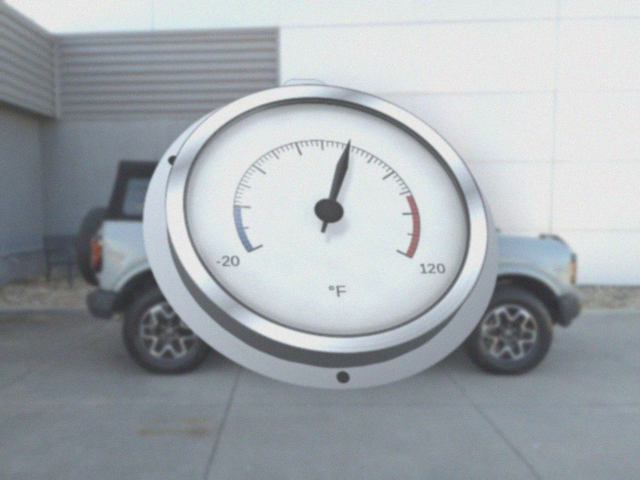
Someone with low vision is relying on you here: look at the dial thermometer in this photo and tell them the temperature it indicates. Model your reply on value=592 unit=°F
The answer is value=60 unit=°F
